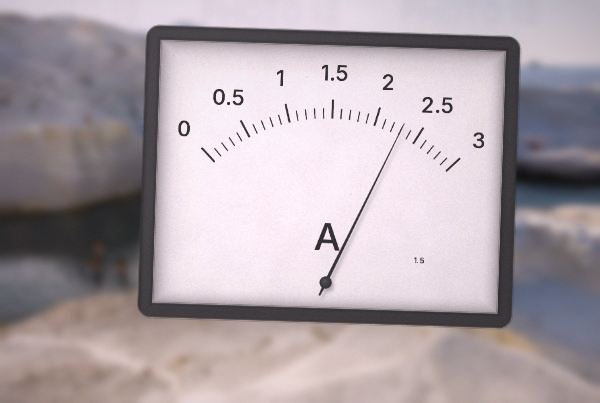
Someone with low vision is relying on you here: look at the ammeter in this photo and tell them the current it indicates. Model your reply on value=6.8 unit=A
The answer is value=2.3 unit=A
